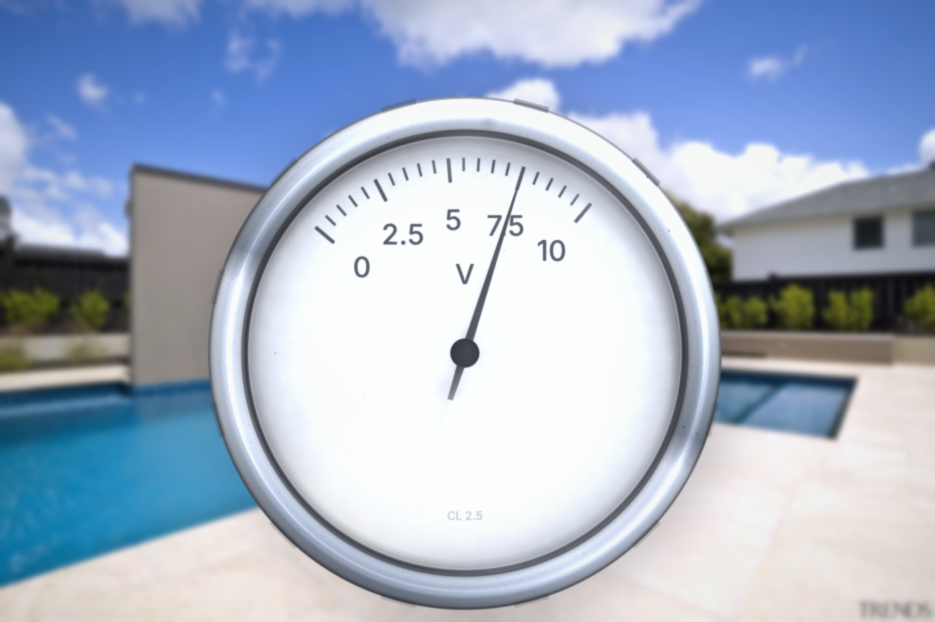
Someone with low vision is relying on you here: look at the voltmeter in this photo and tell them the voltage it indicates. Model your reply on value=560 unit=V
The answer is value=7.5 unit=V
